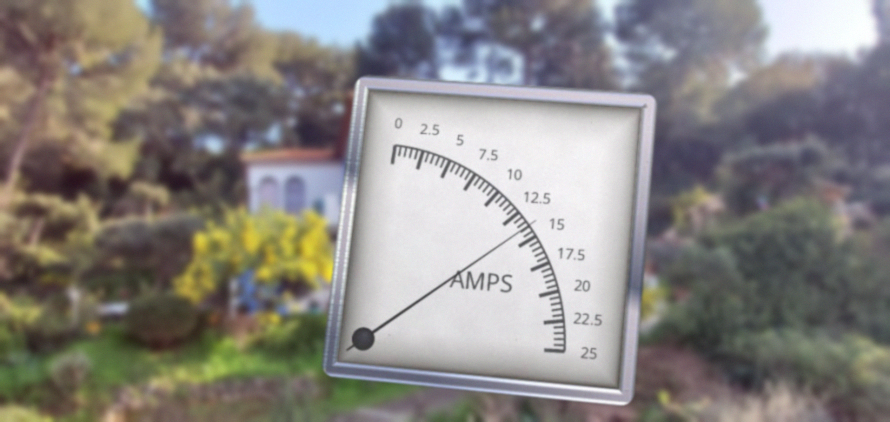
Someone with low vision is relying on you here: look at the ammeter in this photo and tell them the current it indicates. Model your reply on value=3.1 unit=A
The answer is value=14 unit=A
